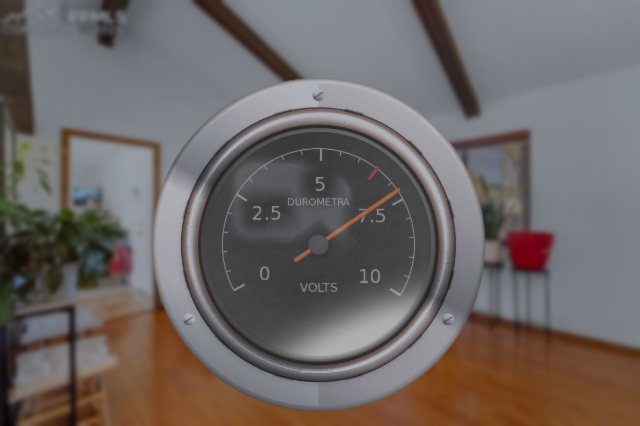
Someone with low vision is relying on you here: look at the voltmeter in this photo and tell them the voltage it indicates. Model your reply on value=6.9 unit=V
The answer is value=7.25 unit=V
